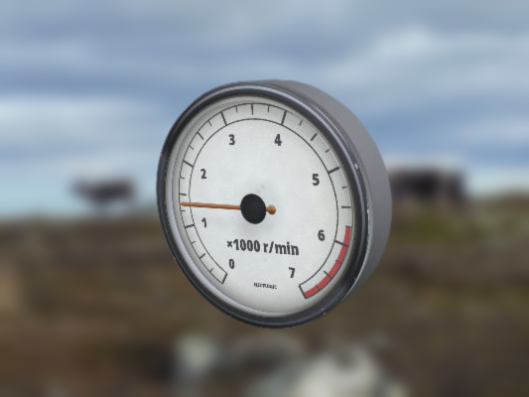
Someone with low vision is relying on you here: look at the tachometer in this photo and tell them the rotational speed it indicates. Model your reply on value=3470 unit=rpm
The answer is value=1375 unit=rpm
